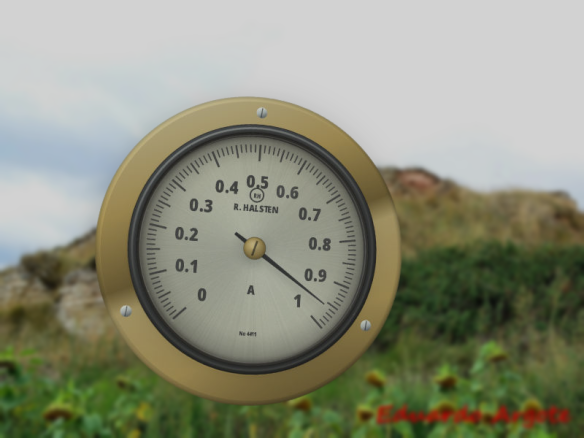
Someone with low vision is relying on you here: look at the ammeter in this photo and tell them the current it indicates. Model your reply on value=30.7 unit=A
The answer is value=0.96 unit=A
